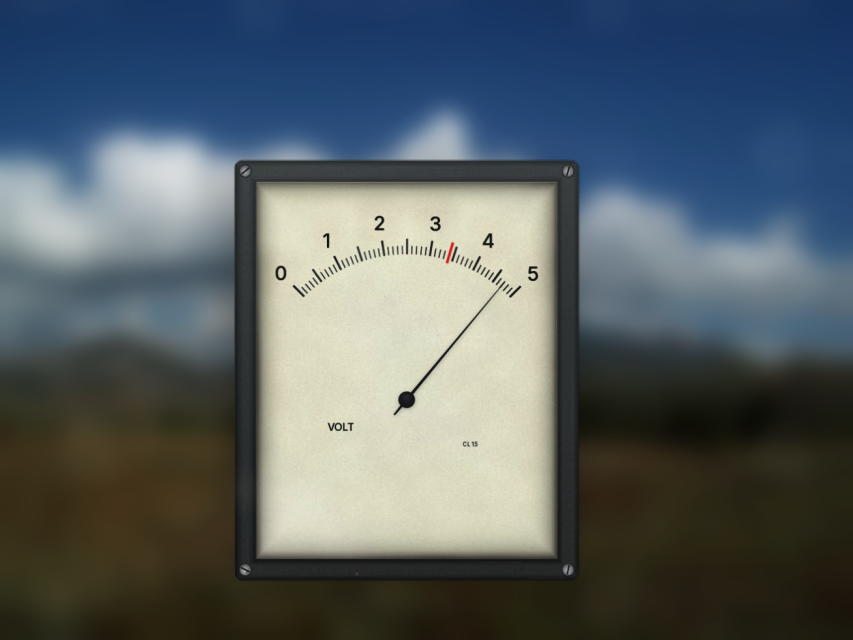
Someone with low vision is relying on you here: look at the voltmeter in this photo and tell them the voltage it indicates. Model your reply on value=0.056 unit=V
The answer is value=4.7 unit=V
